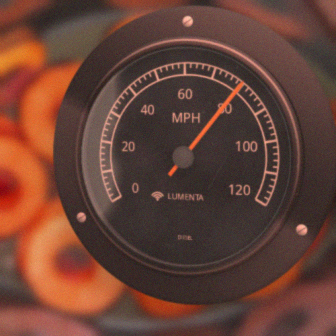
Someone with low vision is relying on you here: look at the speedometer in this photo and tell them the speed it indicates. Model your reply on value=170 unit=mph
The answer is value=80 unit=mph
